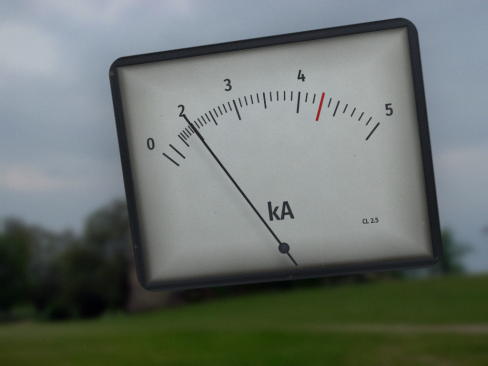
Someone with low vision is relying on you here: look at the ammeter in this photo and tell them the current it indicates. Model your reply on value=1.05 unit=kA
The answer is value=2 unit=kA
